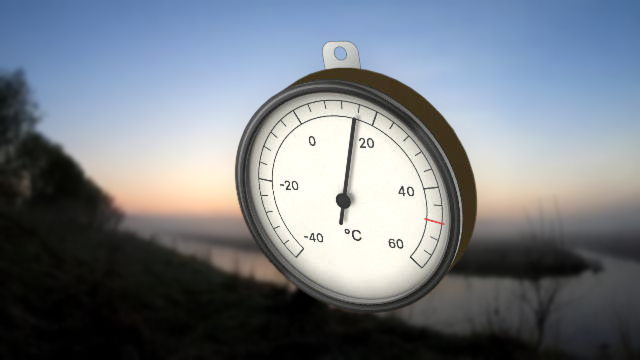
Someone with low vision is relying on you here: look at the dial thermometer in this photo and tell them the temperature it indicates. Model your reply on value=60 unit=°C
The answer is value=16 unit=°C
